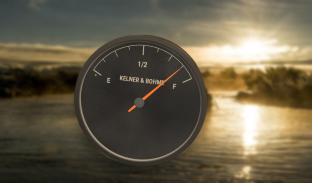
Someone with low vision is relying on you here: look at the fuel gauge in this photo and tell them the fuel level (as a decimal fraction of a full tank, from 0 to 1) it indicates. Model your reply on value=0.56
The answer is value=0.875
